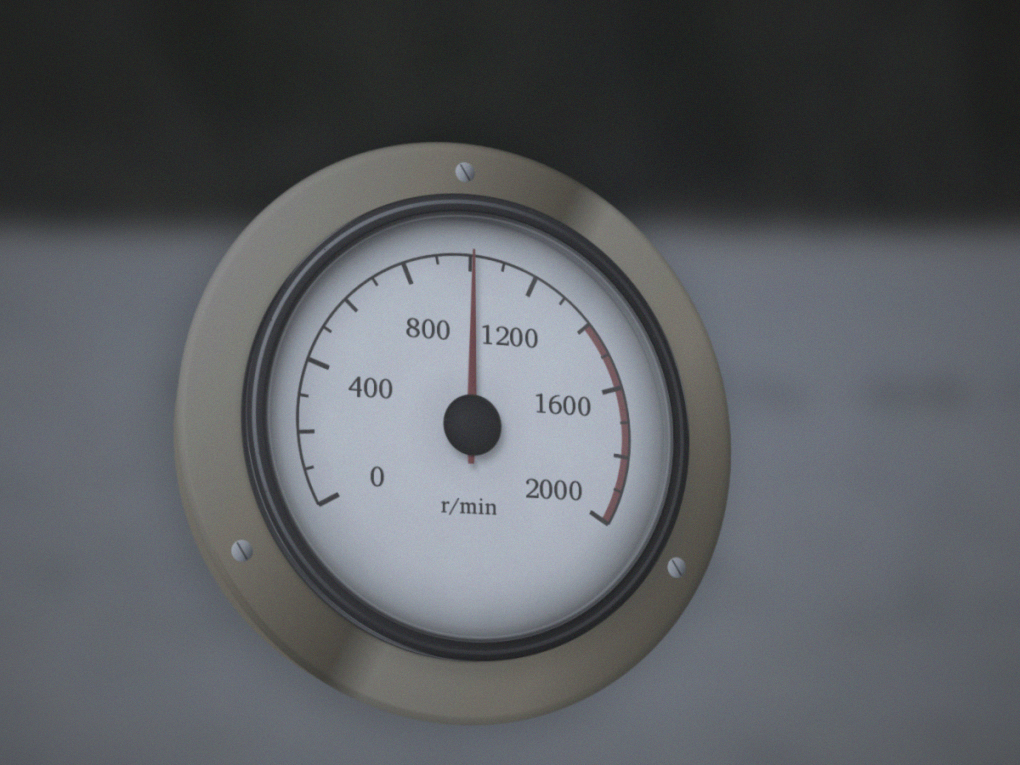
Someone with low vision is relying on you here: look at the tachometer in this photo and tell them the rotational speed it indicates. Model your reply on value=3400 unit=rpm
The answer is value=1000 unit=rpm
